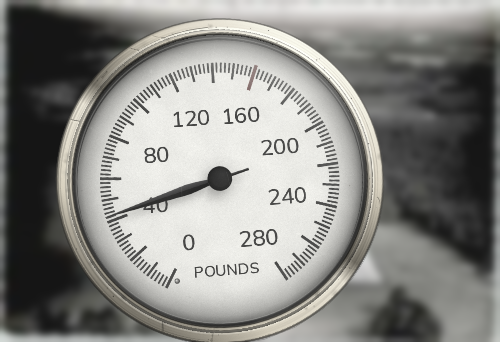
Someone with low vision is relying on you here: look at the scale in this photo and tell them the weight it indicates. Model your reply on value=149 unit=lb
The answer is value=42 unit=lb
